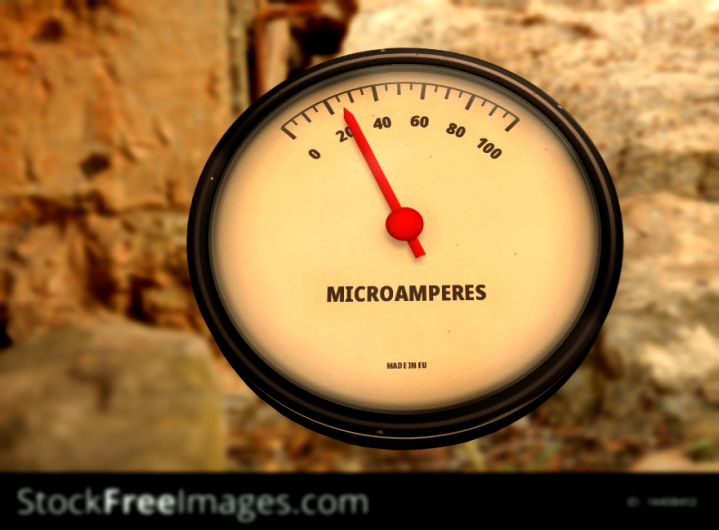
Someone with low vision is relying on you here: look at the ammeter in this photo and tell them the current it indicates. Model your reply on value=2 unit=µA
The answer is value=25 unit=µA
